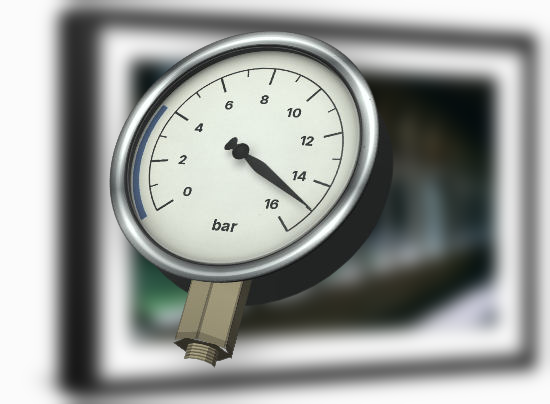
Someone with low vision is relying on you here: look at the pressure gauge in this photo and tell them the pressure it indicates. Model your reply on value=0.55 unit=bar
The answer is value=15 unit=bar
